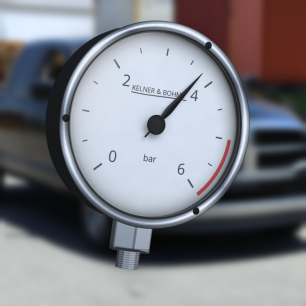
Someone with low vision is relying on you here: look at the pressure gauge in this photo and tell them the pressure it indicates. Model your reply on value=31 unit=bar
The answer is value=3.75 unit=bar
